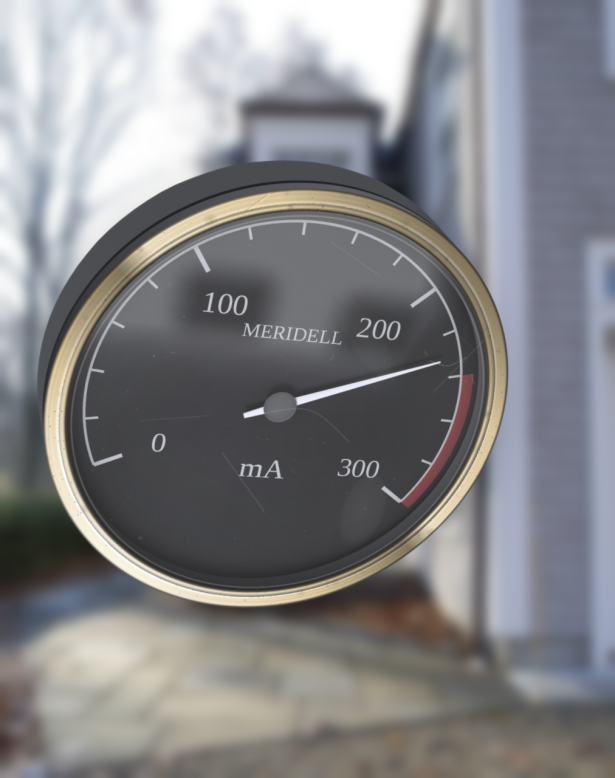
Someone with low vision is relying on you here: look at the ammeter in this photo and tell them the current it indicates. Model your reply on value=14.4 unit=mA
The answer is value=230 unit=mA
